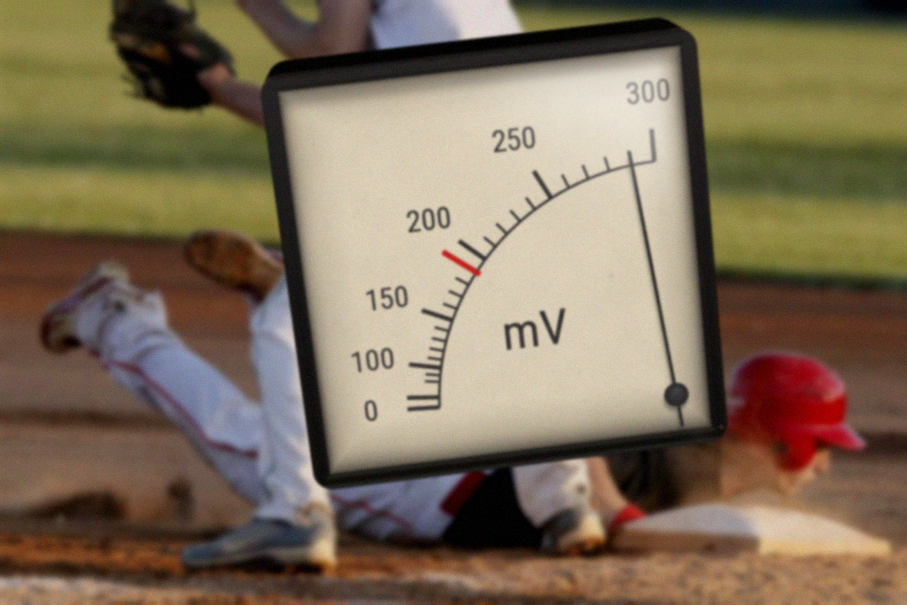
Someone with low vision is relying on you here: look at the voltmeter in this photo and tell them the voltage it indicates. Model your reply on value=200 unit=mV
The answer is value=290 unit=mV
